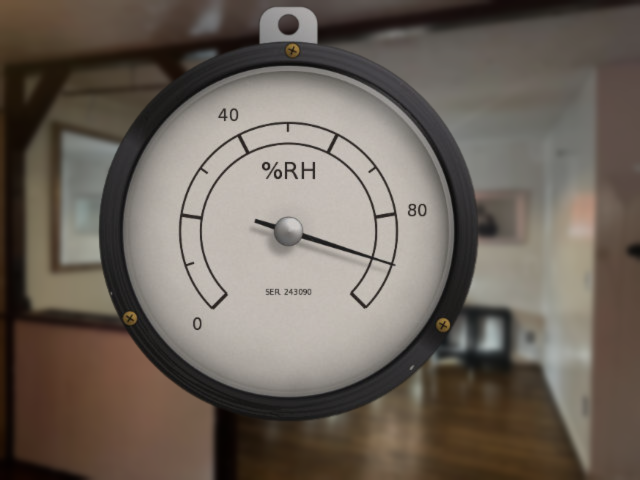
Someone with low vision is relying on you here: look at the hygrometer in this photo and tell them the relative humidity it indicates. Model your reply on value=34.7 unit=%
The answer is value=90 unit=%
